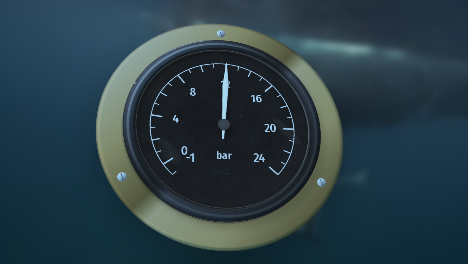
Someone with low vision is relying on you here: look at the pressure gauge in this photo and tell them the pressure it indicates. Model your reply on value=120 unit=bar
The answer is value=12 unit=bar
